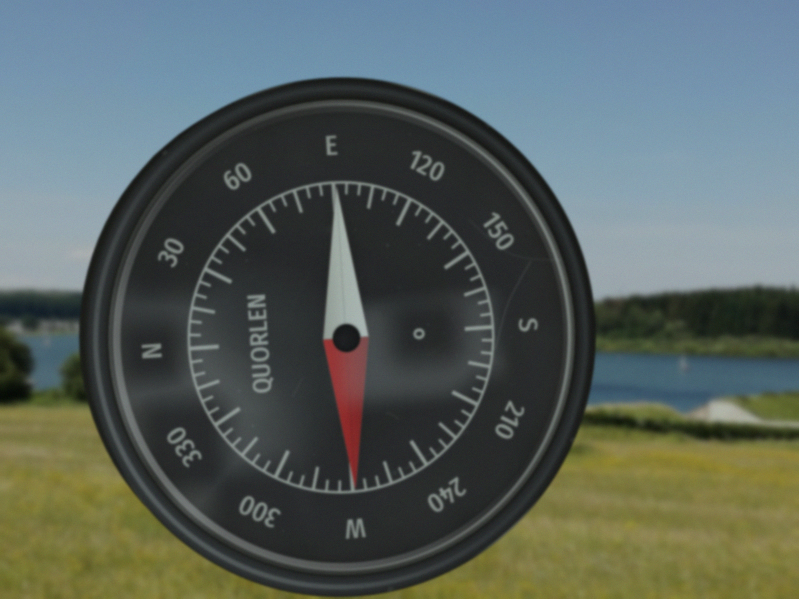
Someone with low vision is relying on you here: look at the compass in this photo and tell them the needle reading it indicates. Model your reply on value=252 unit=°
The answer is value=270 unit=°
